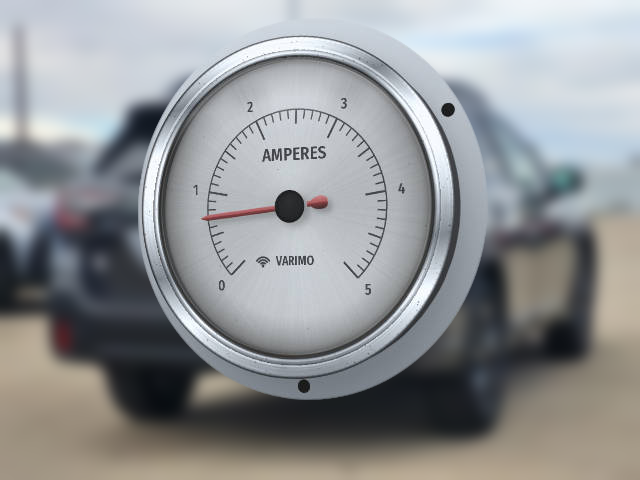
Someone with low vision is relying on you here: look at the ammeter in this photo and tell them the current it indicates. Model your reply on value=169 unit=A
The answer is value=0.7 unit=A
